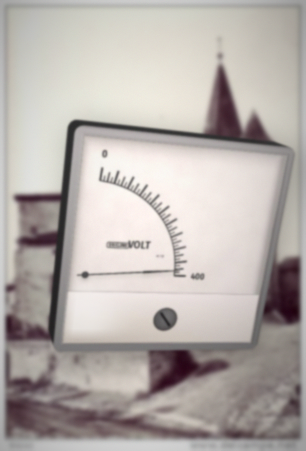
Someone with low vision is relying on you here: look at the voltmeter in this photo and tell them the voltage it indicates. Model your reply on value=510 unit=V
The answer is value=380 unit=V
